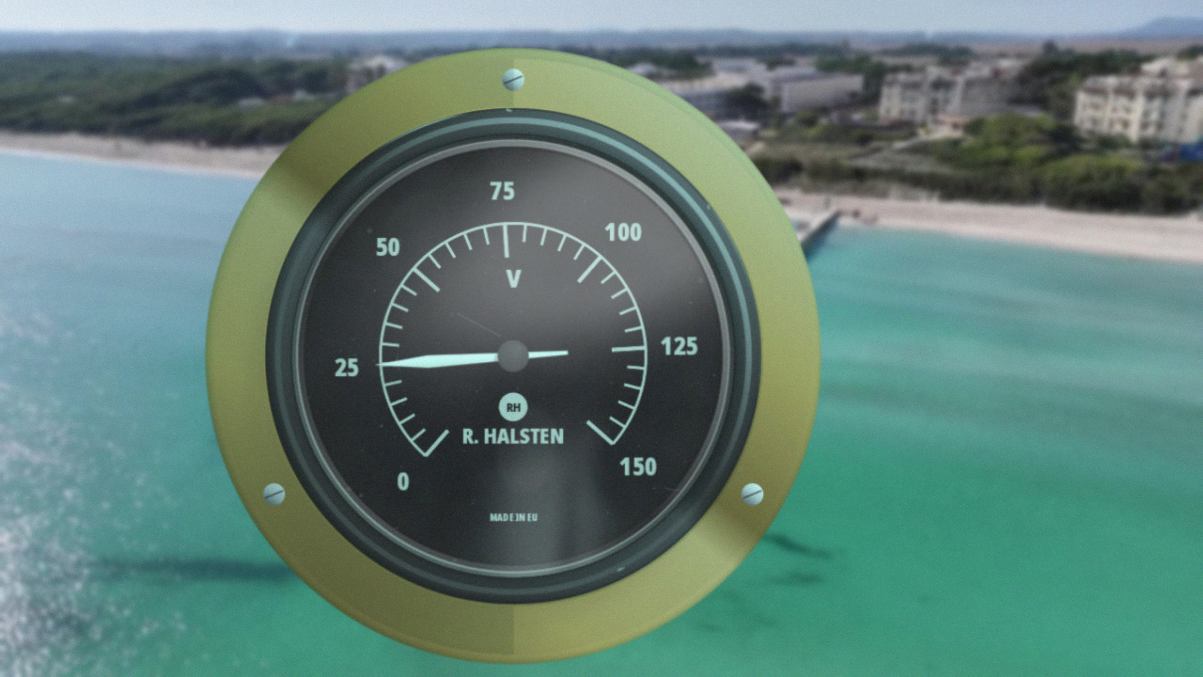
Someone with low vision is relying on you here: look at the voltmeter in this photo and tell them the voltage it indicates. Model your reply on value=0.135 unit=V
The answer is value=25 unit=V
